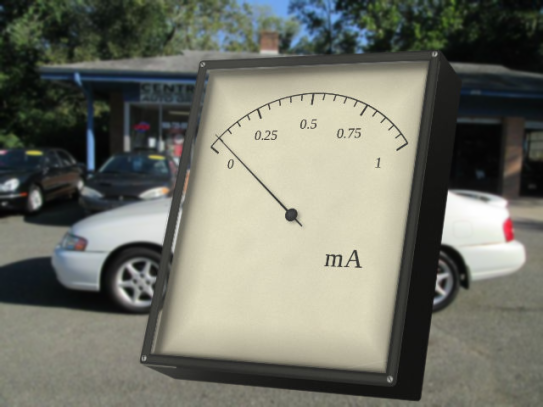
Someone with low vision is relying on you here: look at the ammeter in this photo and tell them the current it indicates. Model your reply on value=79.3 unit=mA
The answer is value=0.05 unit=mA
